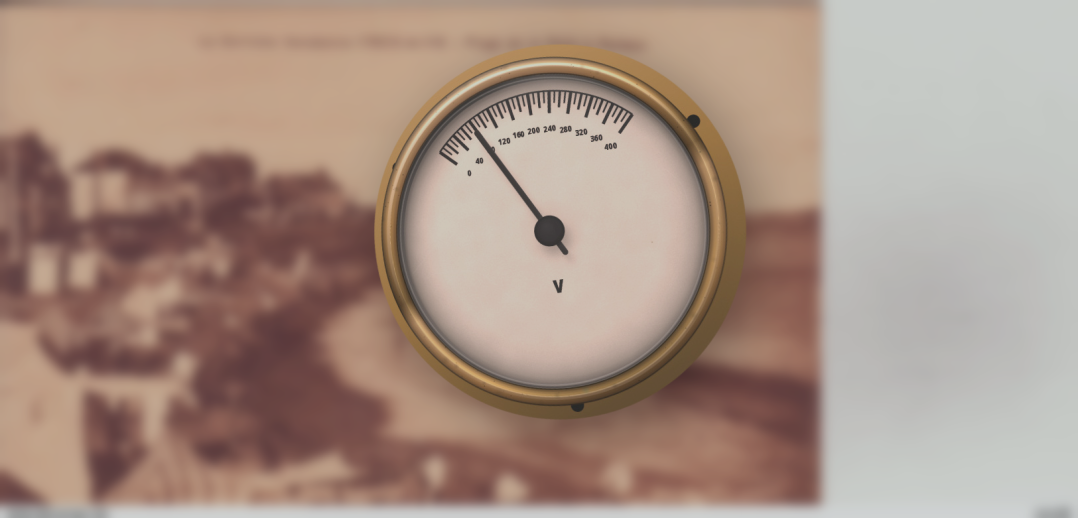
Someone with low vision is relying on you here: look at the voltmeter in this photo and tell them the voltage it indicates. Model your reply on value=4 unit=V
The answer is value=80 unit=V
